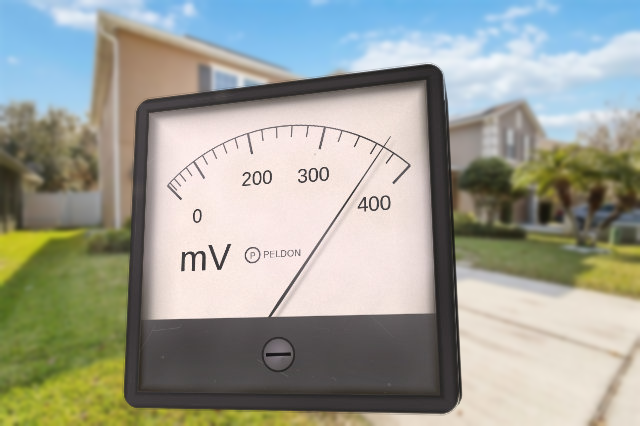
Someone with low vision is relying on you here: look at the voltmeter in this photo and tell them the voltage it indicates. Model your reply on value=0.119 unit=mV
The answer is value=370 unit=mV
